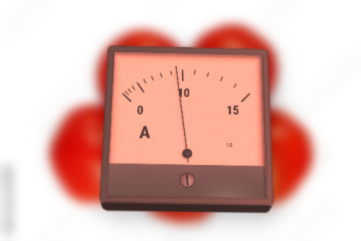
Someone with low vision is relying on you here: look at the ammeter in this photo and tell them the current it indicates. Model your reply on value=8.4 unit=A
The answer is value=9.5 unit=A
